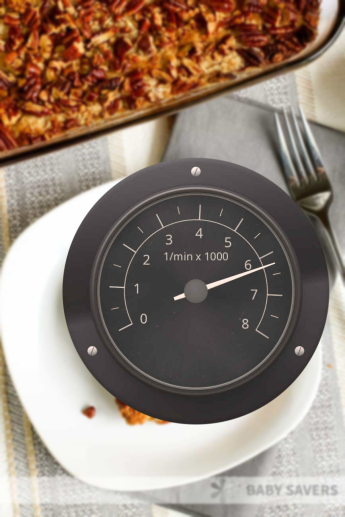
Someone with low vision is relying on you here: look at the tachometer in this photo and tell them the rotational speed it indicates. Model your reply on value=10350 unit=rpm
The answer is value=6250 unit=rpm
